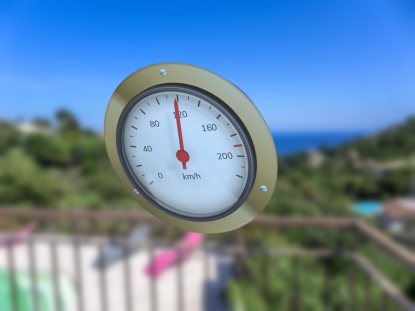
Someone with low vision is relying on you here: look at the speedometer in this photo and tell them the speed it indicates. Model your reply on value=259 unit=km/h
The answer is value=120 unit=km/h
